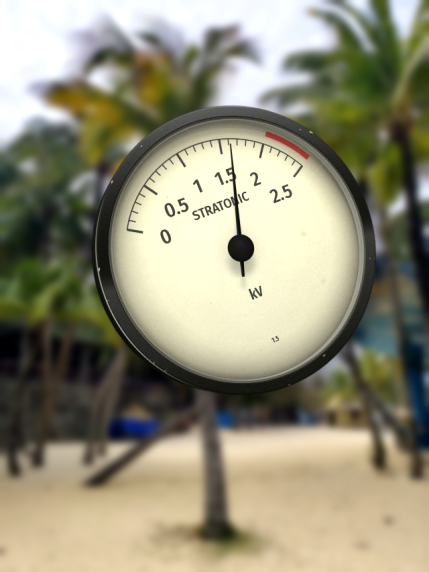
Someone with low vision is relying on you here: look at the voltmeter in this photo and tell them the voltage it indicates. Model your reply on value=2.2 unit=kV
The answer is value=1.6 unit=kV
